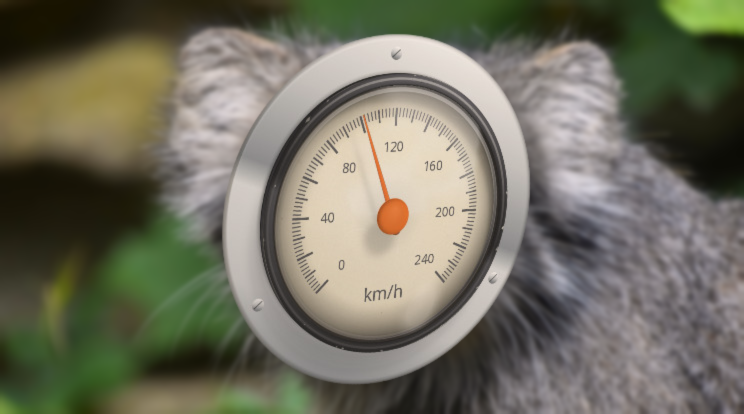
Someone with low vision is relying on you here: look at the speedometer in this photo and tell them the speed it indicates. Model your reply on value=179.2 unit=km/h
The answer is value=100 unit=km/h
